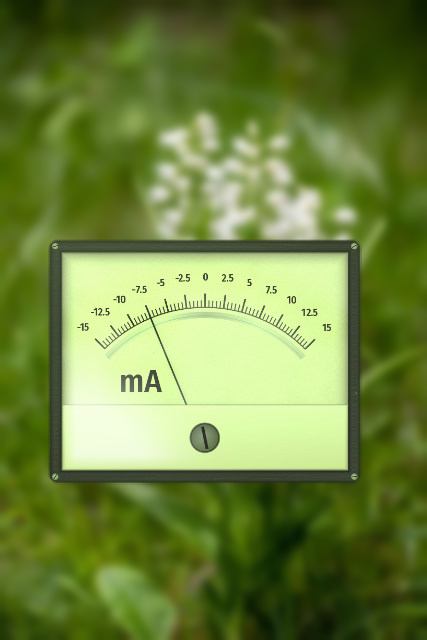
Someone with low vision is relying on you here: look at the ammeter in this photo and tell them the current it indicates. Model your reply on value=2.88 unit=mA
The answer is value=-7.5 unit=mA
